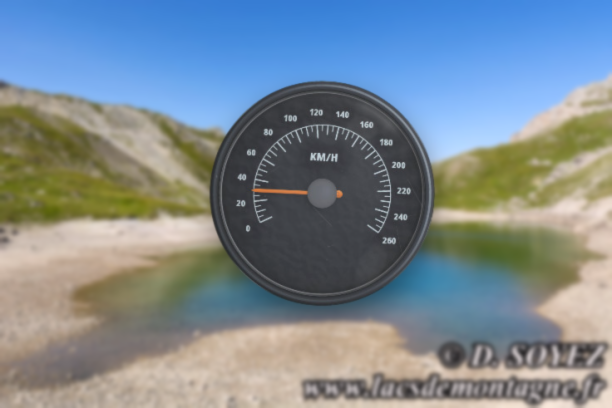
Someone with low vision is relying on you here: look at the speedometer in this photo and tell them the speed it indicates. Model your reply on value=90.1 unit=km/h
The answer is value=30 unit=km/h
